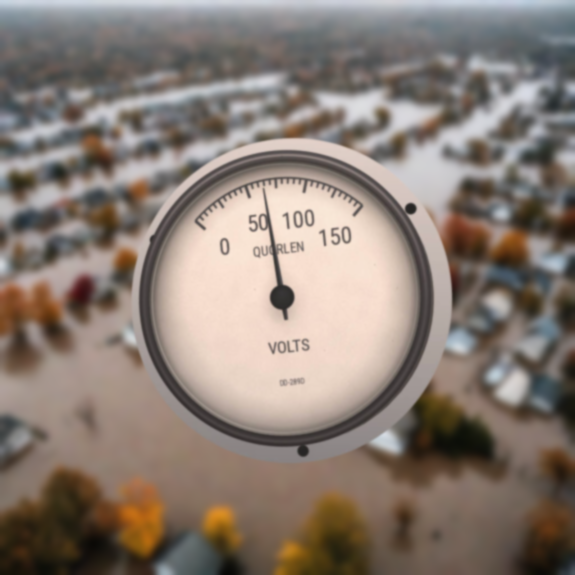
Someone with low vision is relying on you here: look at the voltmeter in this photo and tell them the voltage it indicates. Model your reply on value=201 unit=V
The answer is value=65 unit=V
